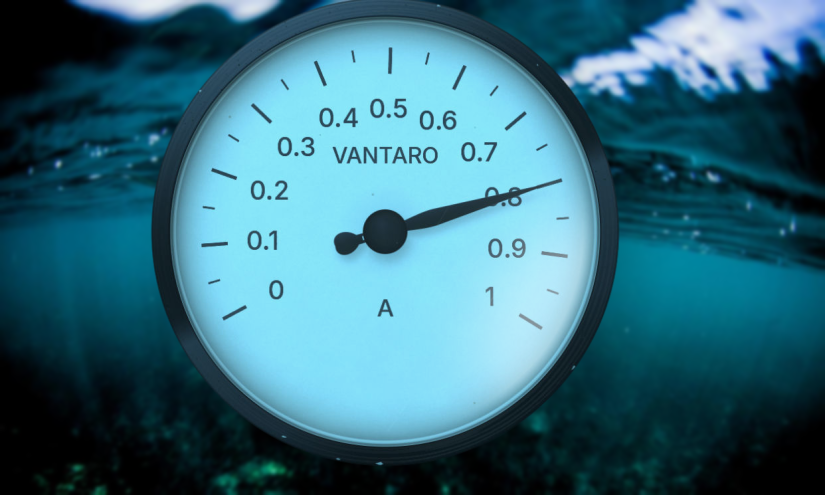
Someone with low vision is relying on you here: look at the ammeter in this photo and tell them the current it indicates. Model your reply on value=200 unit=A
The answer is value=0.8 unit=A
